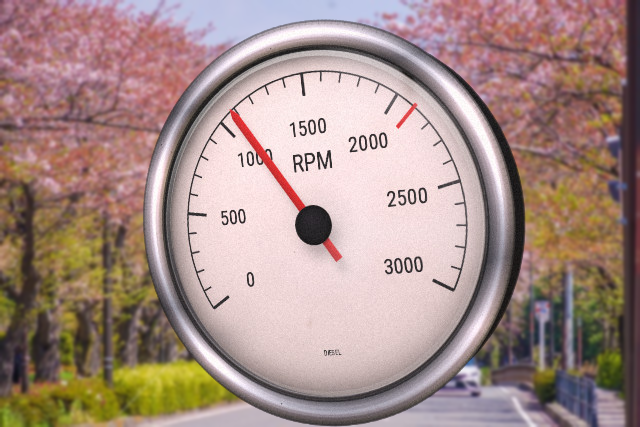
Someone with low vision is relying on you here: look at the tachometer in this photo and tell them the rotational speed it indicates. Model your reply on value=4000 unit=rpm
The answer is value=1100 unit=rpm
